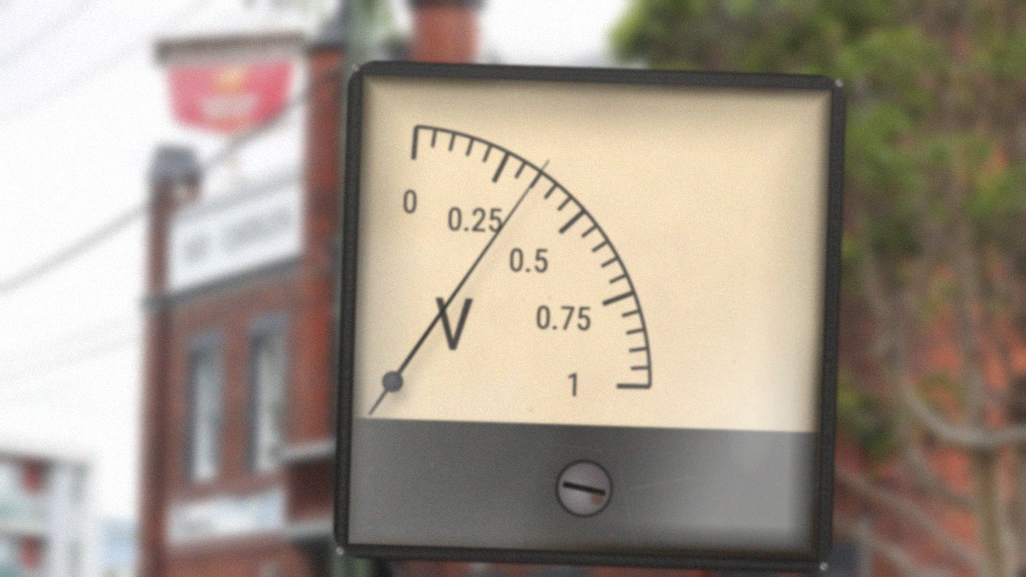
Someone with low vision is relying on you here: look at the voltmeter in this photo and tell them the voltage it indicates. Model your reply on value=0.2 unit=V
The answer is value=0.35 unit=V
